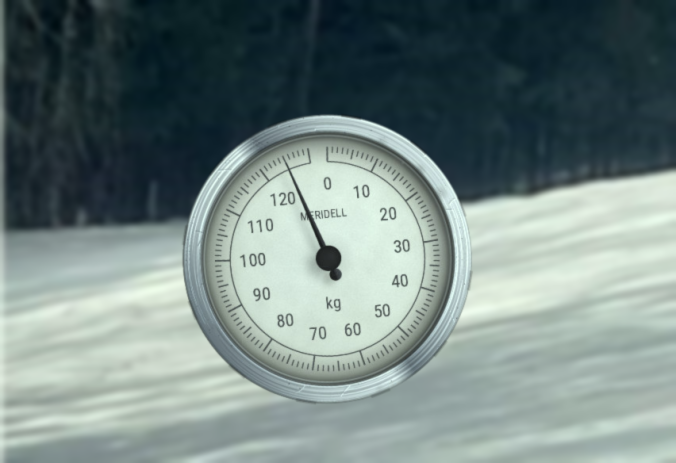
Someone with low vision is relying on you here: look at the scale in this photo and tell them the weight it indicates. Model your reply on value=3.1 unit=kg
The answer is value=125 unit=kg
